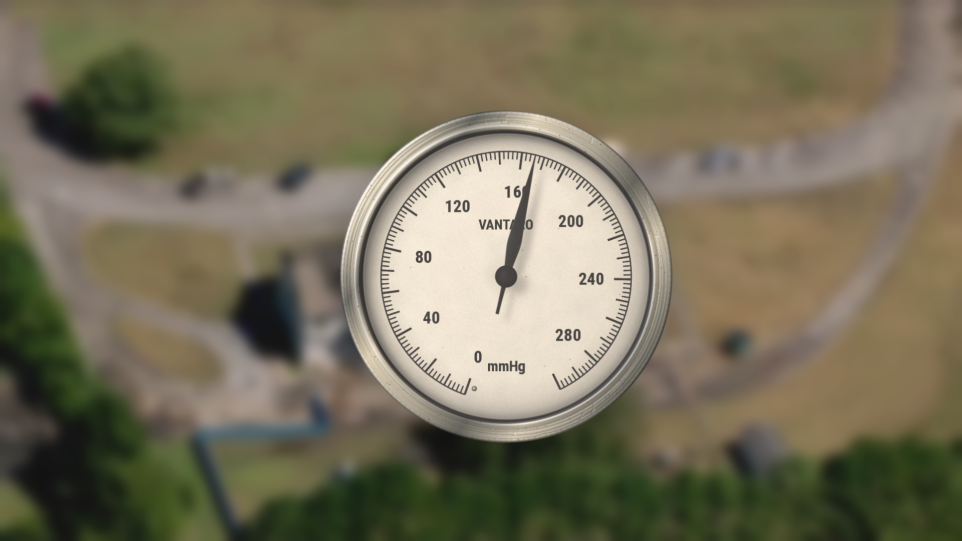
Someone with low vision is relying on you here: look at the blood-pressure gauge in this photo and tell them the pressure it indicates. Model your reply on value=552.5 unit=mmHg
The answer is value=166 unit=mmHg
